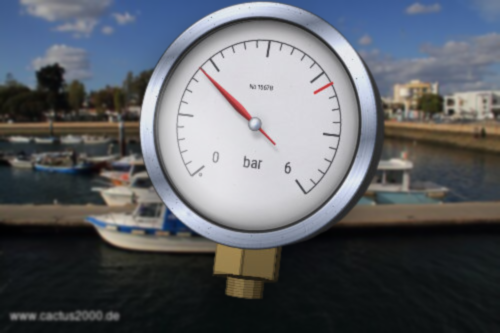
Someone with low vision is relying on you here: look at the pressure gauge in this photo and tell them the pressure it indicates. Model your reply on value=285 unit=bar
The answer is value=1.8 unit=bar
